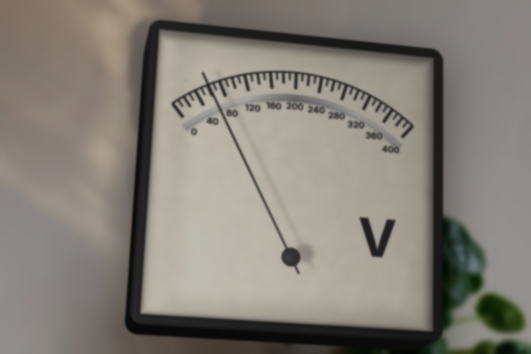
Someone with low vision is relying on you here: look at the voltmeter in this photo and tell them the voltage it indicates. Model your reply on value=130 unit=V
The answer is value=60 unit=V
